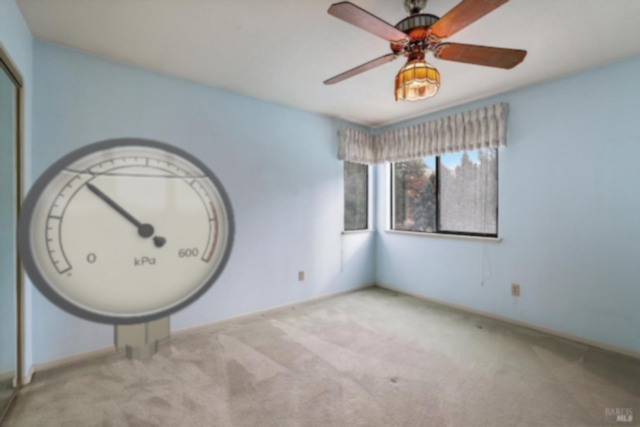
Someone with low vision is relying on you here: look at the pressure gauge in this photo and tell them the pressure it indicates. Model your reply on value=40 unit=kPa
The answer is value=180 unit=kPa
